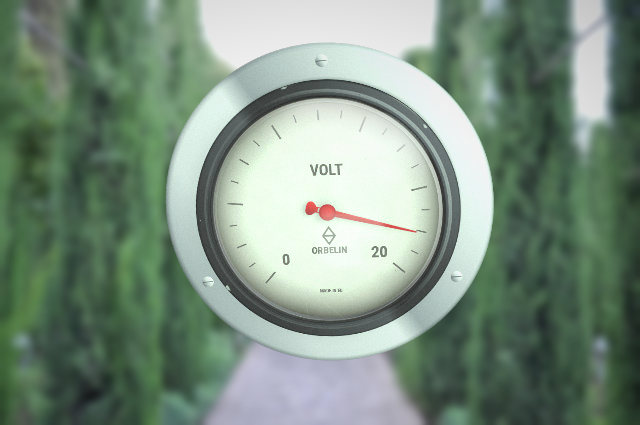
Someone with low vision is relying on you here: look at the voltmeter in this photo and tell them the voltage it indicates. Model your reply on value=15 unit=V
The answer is value=18 unit=V
